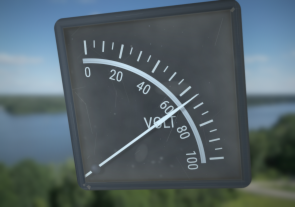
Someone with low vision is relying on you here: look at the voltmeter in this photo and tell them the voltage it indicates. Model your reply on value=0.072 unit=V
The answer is value=65 unit=V
